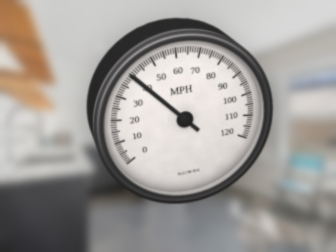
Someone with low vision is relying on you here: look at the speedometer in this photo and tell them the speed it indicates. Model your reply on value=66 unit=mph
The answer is value=40 unit=mph
